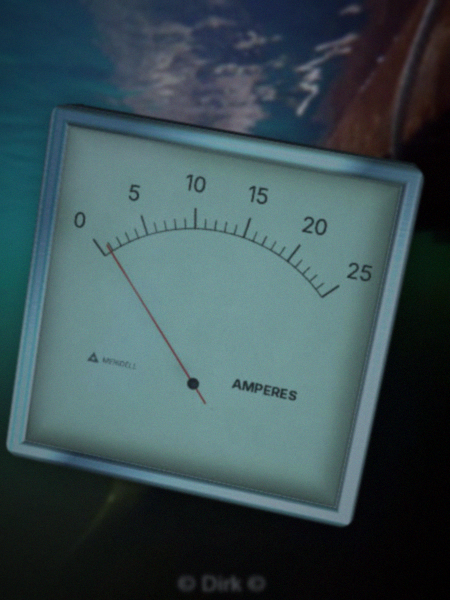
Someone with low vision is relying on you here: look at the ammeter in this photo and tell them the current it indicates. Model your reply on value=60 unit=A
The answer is value=1 unit=A
